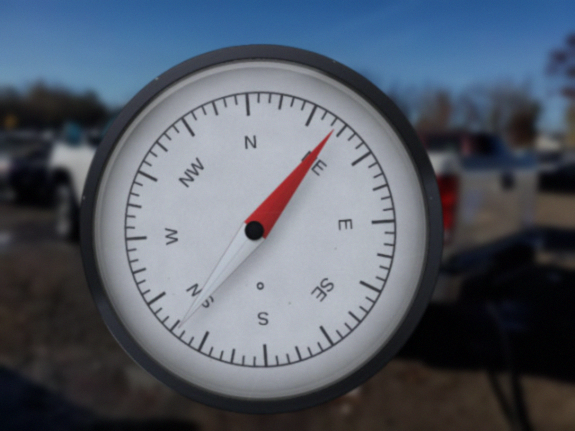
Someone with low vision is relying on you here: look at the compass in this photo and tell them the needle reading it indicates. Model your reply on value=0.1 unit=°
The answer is value=42.5 unit=°
